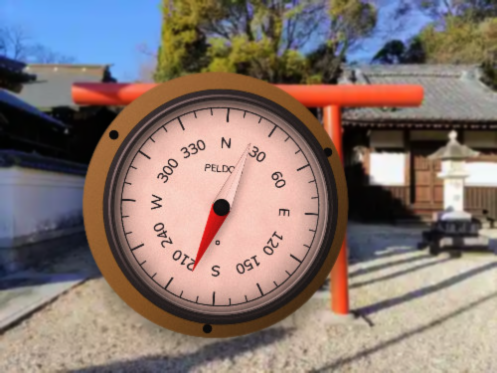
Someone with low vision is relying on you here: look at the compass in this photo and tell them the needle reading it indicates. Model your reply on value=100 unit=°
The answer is value=200 unit=°
